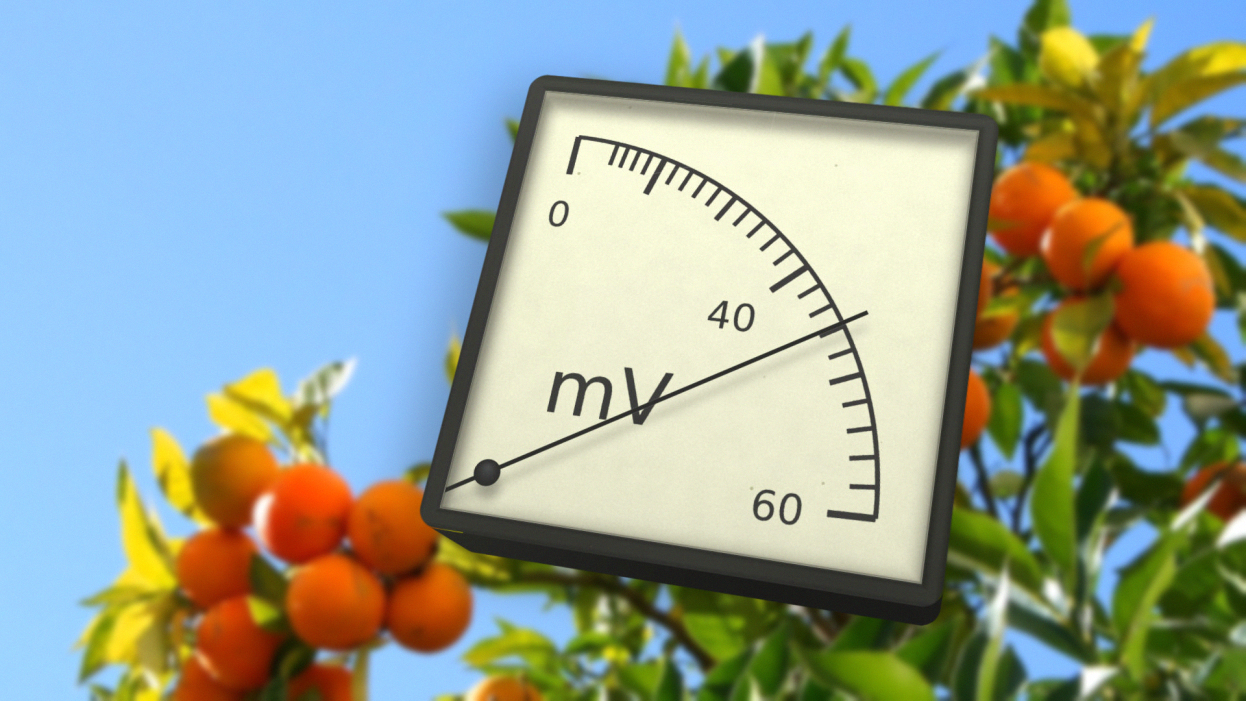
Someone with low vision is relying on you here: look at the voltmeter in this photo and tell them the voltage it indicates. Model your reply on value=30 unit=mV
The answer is value=46 unit=mV
